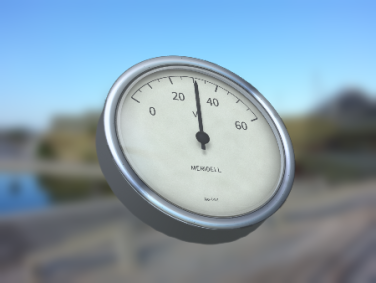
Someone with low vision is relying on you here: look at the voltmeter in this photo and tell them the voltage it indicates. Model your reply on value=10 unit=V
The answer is value=30 unit=V
